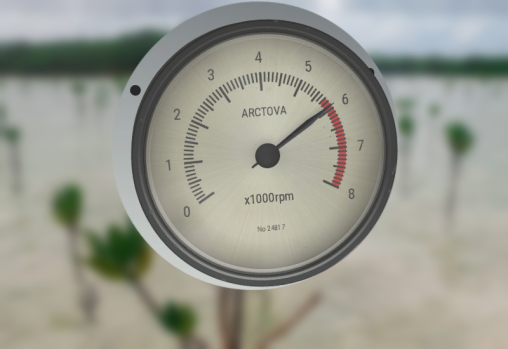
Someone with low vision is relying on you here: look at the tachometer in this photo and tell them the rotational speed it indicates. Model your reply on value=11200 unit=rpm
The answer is value=5900 unit=rpm
